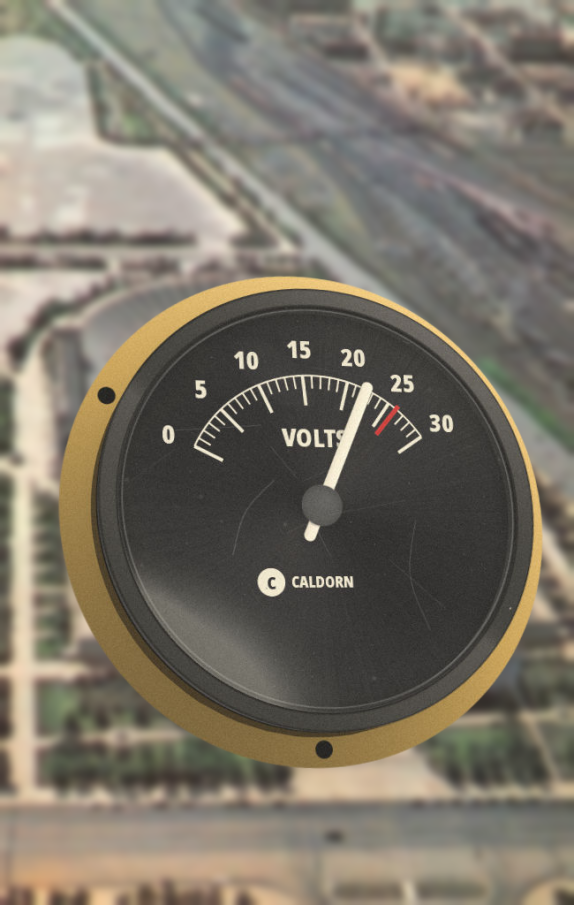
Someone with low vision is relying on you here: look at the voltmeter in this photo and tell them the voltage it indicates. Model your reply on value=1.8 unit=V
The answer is value=22 unit=V
